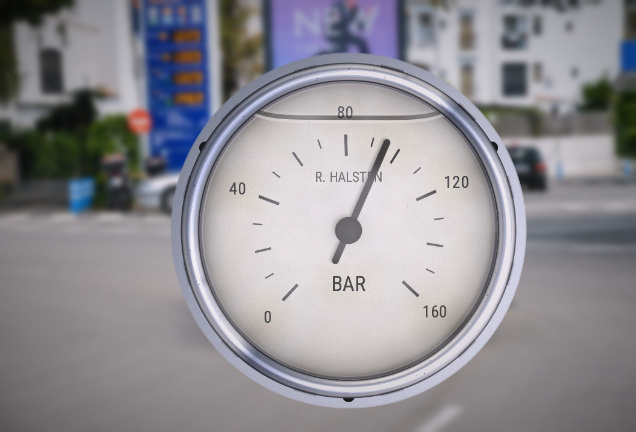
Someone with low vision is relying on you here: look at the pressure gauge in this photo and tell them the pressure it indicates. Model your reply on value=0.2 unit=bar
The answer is value=95 unit=bar
